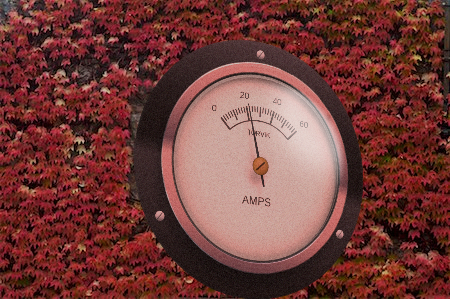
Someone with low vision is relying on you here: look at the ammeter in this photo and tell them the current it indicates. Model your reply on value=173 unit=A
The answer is value=20 unit=A
